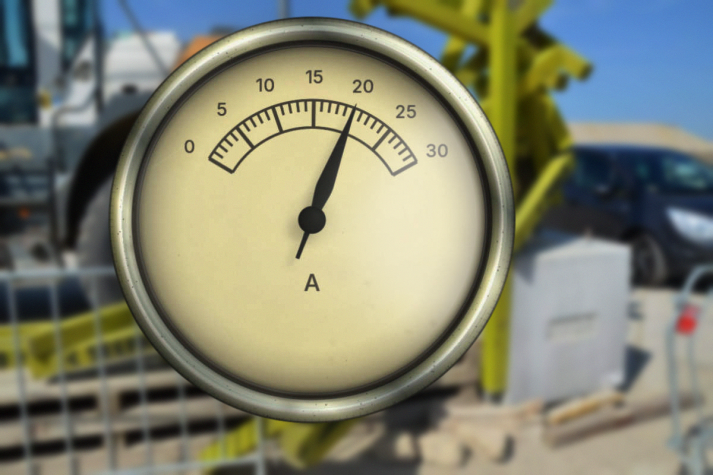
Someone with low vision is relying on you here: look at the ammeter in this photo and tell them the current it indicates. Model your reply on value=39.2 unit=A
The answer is value=20 unit=A
